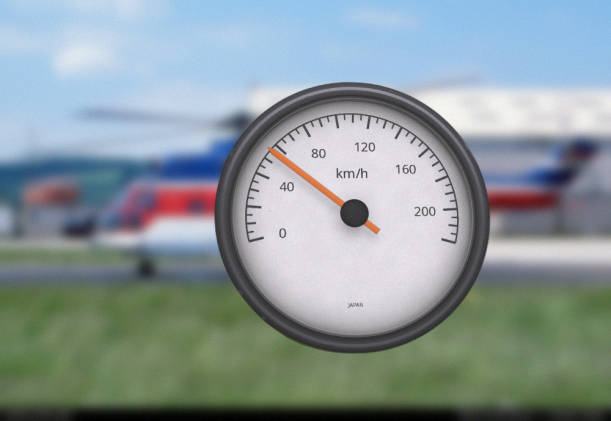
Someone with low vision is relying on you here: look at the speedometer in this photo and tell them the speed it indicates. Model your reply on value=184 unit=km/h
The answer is value=55 unit=km/h
